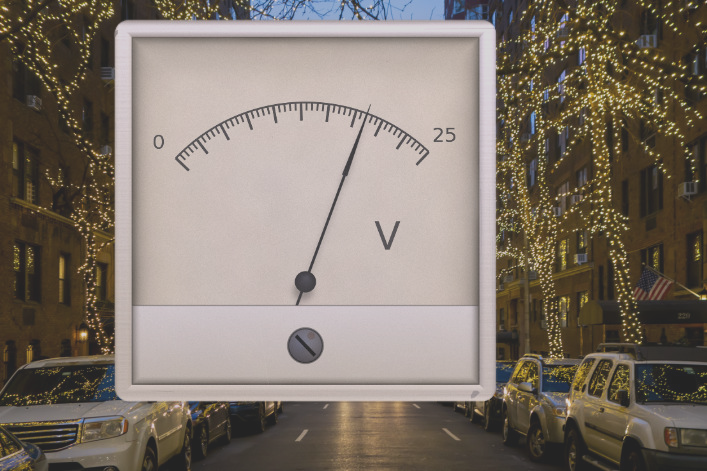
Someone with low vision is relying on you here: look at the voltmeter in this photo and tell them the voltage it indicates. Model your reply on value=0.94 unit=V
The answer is value=18.5 unit=V
